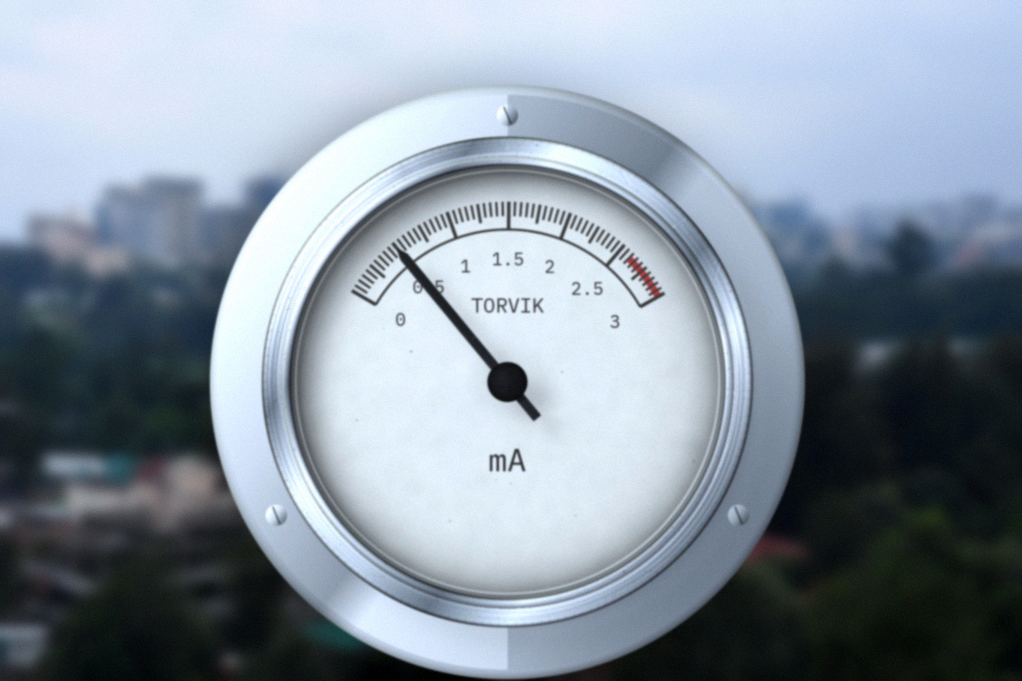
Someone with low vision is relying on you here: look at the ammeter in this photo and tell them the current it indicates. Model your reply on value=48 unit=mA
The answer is value=0.5 unit=mA
